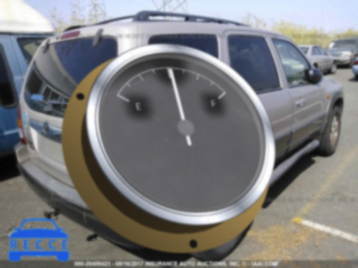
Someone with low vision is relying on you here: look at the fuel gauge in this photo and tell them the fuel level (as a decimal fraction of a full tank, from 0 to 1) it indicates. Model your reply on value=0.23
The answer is value=0.5
